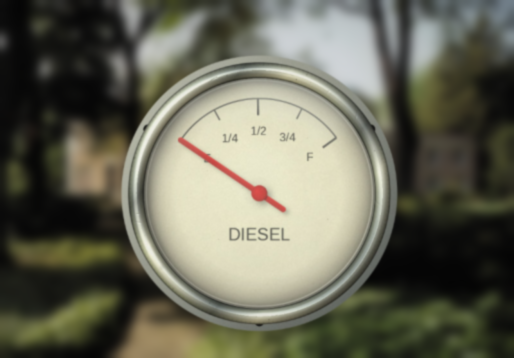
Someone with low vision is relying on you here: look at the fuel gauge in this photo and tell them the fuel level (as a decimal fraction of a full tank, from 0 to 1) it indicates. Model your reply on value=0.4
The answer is value=0
